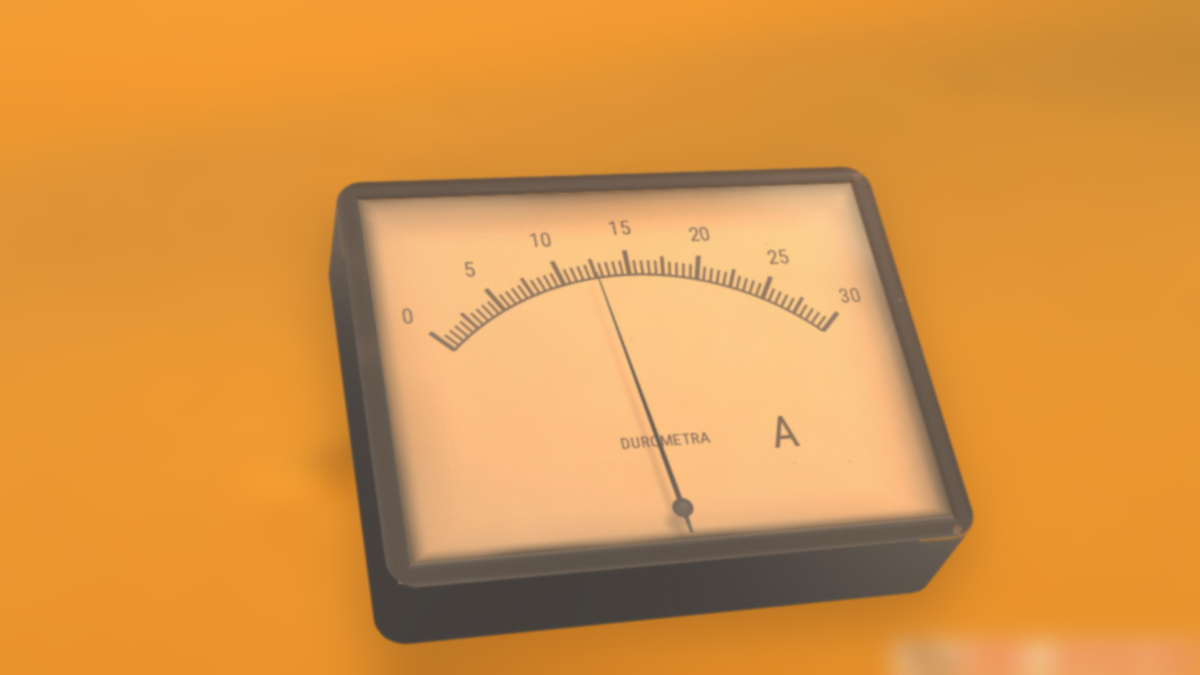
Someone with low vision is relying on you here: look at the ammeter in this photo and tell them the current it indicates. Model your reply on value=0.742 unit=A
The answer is value=12.5 unit=A
